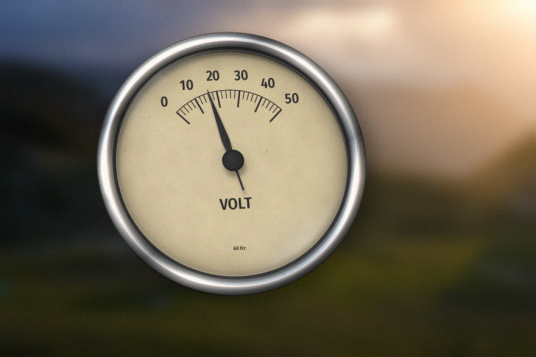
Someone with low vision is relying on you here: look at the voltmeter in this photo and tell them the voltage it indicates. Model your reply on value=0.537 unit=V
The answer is value=16 unit=V
